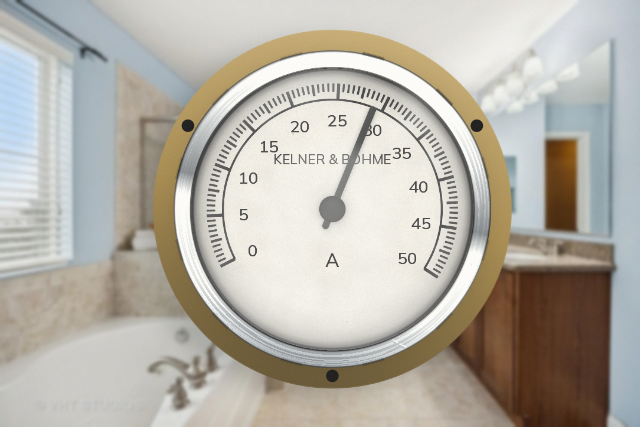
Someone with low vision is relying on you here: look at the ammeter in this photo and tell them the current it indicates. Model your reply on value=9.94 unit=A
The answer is value=29 unit=A
